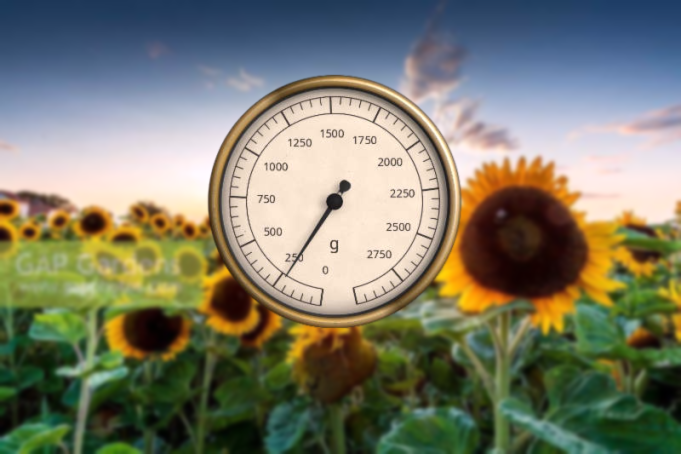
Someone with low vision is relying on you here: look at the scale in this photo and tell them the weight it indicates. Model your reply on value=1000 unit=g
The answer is value=225 unit=g
